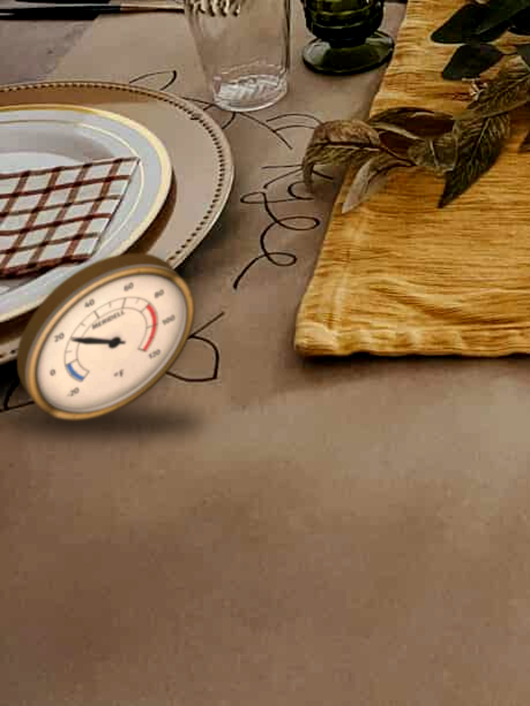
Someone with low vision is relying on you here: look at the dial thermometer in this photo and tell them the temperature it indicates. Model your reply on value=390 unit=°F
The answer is value=20 unit=°F
